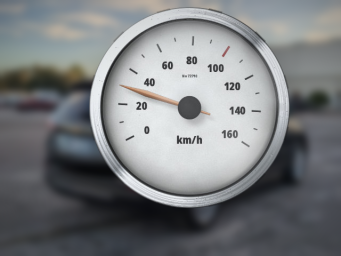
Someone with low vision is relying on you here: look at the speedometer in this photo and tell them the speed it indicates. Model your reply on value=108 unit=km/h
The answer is value=30 unit=km/h
